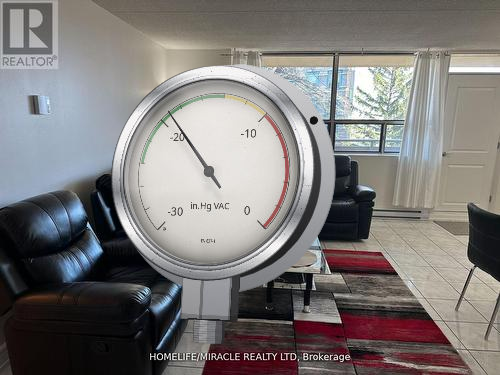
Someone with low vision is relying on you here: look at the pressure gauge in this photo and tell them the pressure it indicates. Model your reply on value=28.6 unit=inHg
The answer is value=-19 unit=inHg
